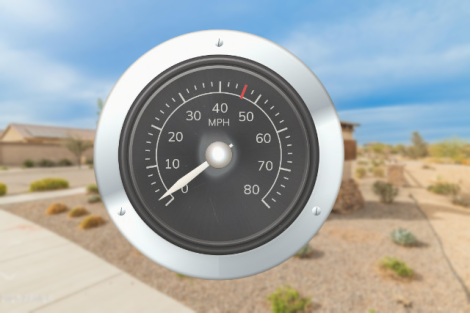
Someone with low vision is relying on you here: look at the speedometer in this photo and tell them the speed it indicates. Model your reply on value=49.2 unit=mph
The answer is value=2 unit=mph
